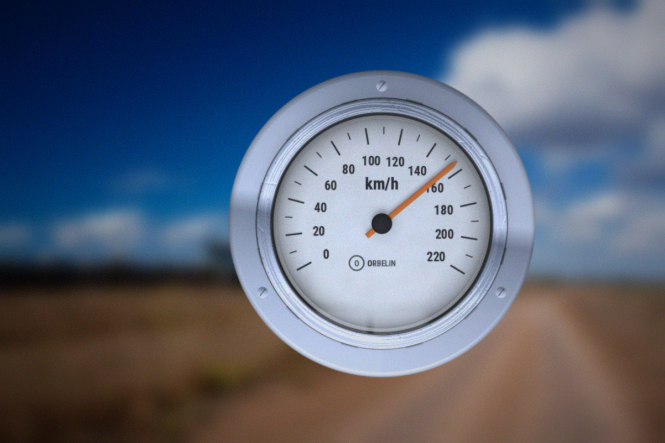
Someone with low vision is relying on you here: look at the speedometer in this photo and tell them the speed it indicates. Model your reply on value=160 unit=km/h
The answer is value=155 unit=km/h
